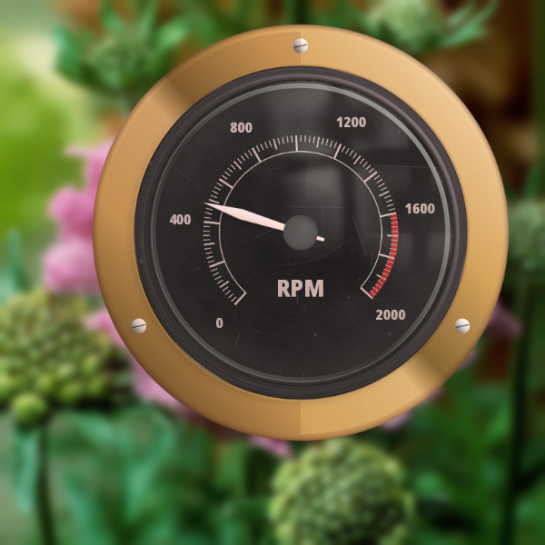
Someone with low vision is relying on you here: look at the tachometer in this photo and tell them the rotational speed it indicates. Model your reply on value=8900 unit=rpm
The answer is value=480 unit=rpm
